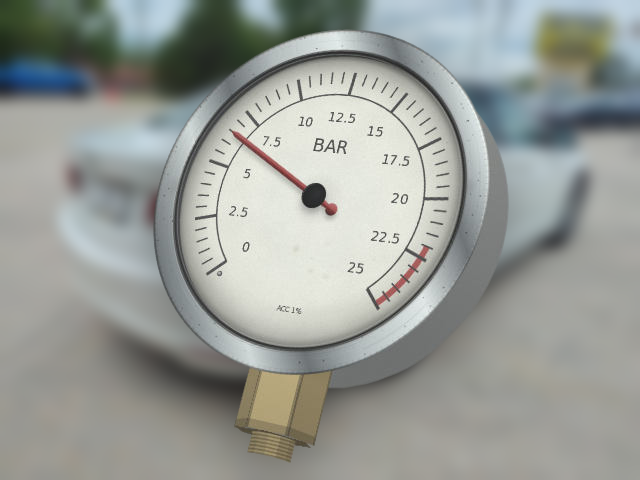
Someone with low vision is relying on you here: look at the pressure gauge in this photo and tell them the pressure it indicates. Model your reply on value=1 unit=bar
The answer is value=6.5 unit=bar
